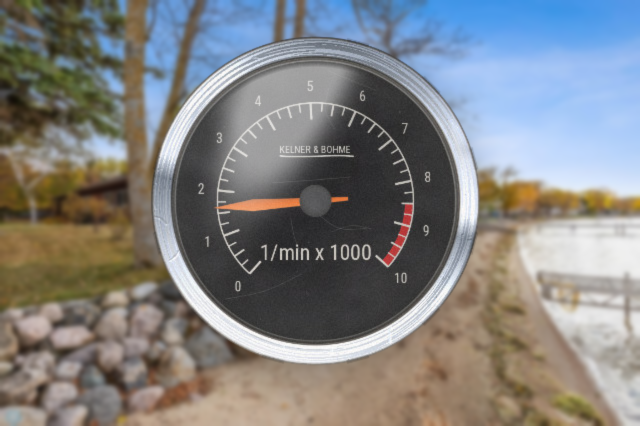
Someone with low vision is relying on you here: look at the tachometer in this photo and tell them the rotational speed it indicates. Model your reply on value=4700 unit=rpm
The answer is value=1625 unit=rpm
